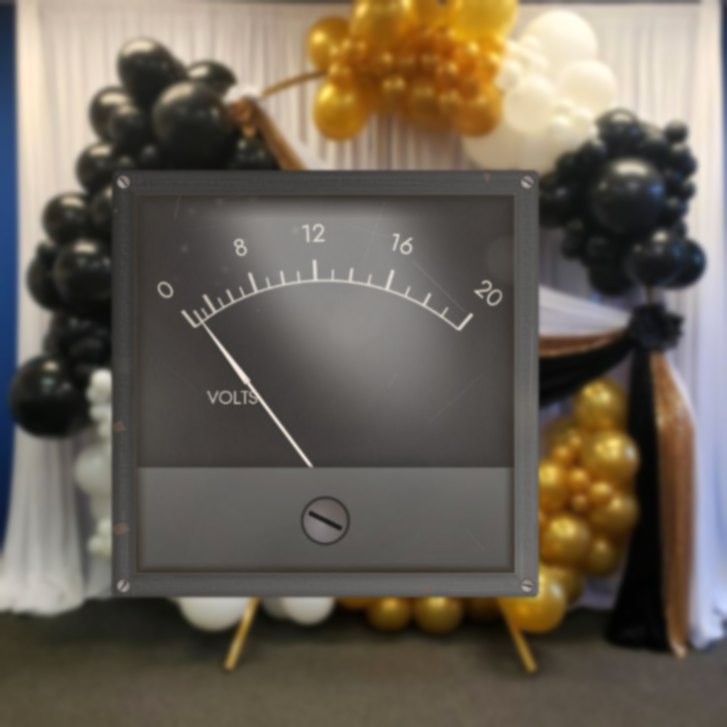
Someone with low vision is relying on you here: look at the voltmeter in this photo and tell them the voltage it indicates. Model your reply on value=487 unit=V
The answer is value=2 unit=V
